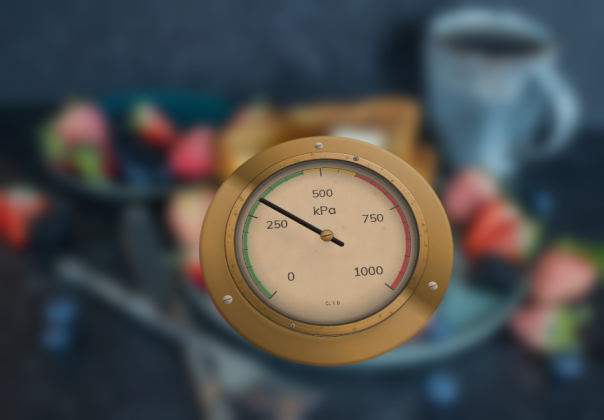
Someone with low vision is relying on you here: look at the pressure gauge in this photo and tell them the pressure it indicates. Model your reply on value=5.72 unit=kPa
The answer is value=300 unit=kPa
